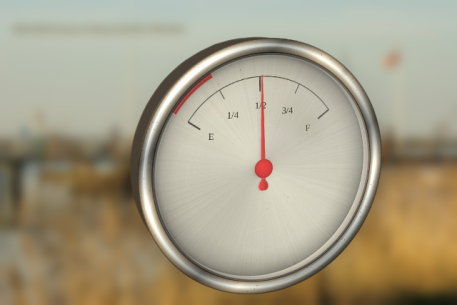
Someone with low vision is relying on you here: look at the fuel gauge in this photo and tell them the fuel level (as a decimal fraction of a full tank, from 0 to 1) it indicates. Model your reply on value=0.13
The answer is value=0.5
